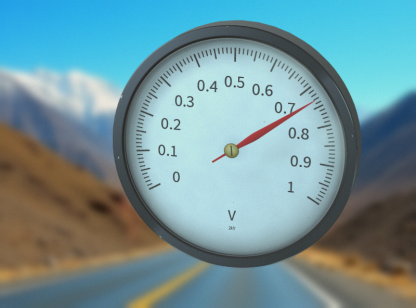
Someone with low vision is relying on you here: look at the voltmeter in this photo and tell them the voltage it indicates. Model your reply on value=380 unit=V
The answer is value=0.73 unit=V
